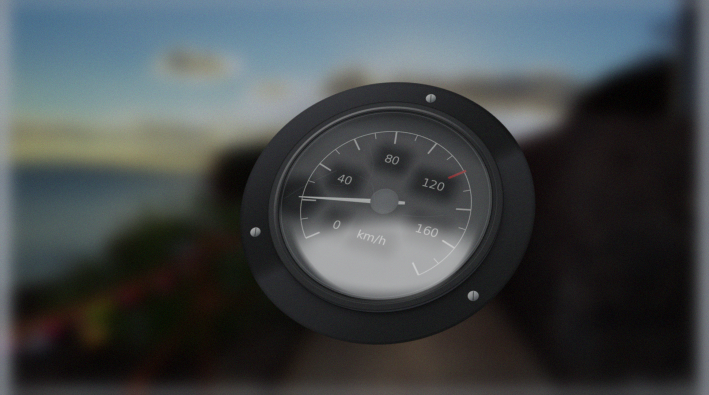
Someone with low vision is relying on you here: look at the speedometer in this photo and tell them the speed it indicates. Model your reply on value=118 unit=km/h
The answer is value=20 unit=km/h
